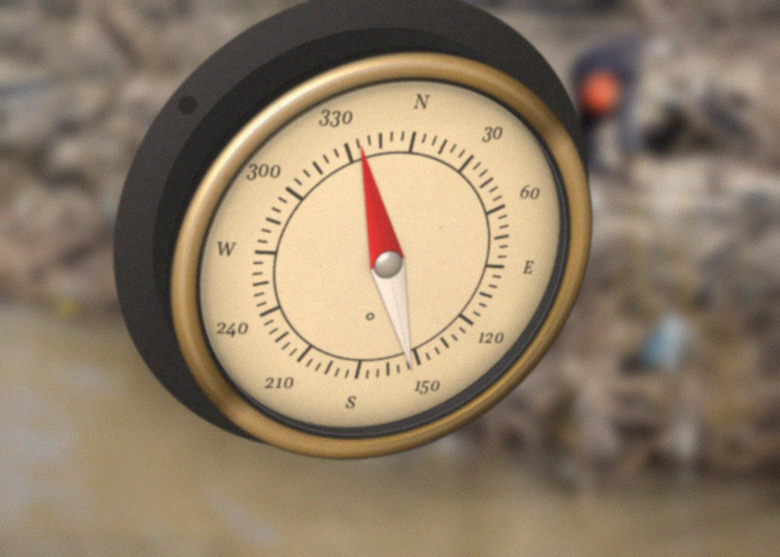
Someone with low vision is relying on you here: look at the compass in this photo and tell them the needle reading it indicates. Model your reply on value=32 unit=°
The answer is value=335 unit=°
